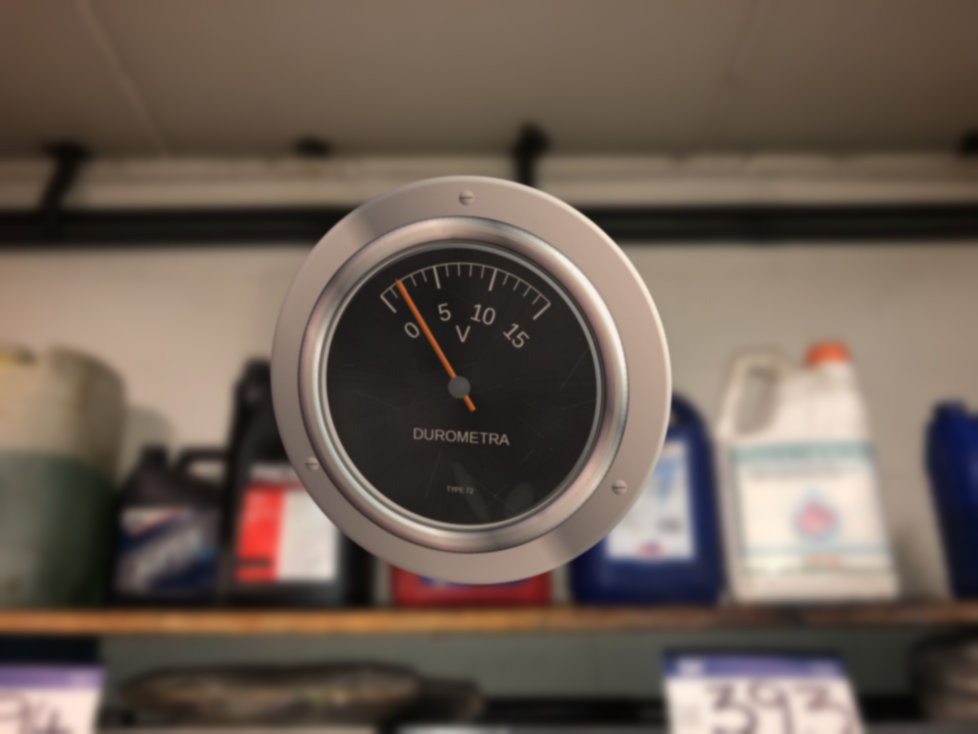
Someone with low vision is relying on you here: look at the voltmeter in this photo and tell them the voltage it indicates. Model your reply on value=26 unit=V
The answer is value=2 unit=V
